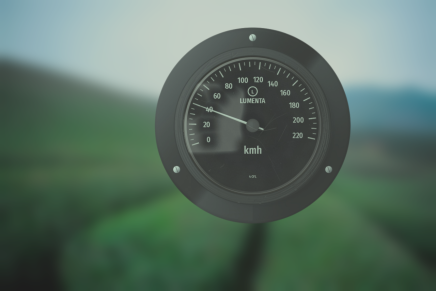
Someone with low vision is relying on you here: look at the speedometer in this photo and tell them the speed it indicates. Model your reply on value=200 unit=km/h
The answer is value=40 unit=km/h
